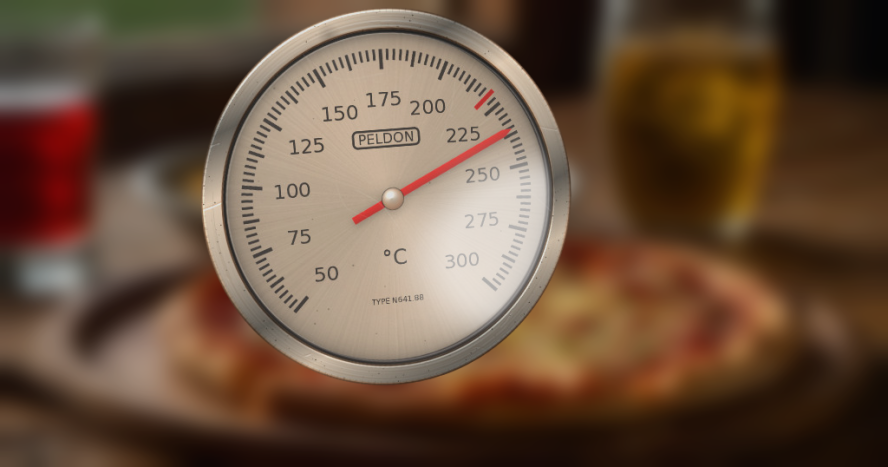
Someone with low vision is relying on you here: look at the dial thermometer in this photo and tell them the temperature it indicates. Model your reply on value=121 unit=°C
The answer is value=235 unit=°C
